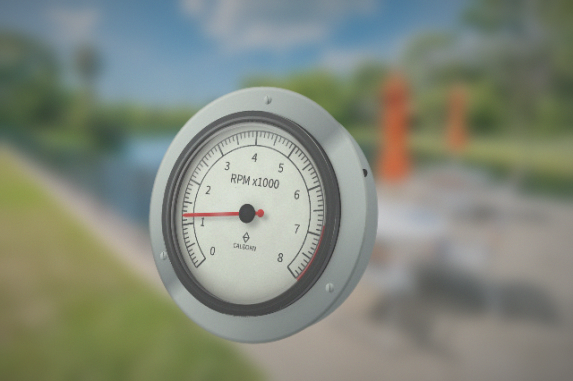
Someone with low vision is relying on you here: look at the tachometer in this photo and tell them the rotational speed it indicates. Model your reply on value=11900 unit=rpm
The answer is value=1200 unit=rpm
